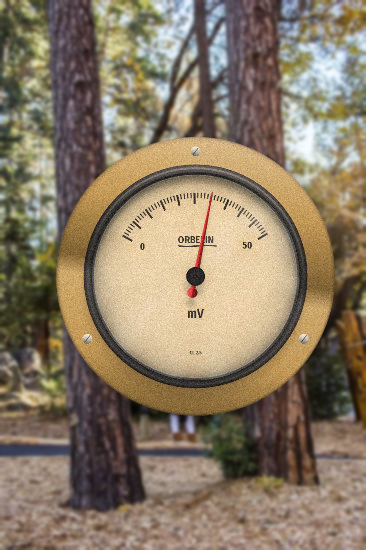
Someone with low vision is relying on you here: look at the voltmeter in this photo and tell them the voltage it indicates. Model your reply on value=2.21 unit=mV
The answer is value=30 unit=mV
